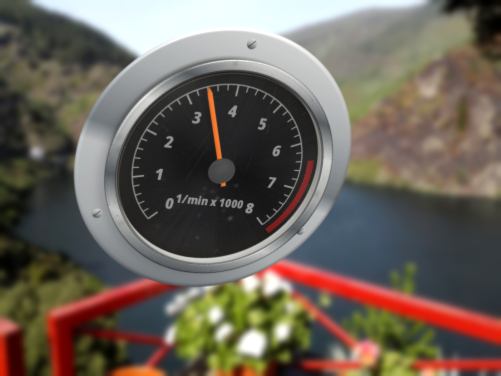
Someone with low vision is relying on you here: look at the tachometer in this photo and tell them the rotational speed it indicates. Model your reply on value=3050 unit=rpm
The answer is value=3400 unit=rpm
